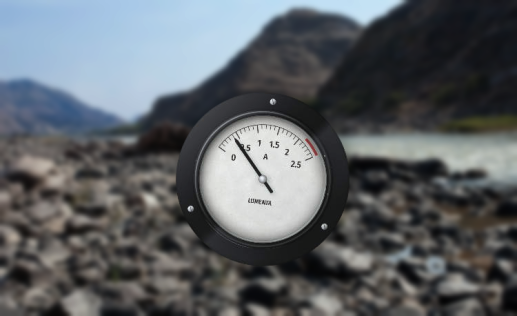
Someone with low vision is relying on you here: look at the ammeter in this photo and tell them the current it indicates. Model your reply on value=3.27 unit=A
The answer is value=0.4 unit=A
